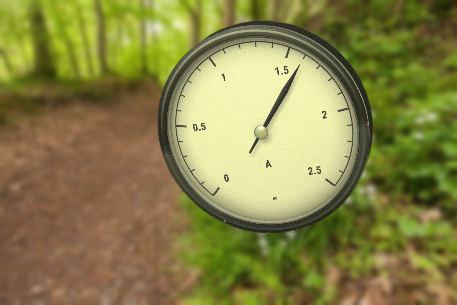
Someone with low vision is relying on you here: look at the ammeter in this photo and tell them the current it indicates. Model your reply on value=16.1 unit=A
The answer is value=1.6 unit=A
